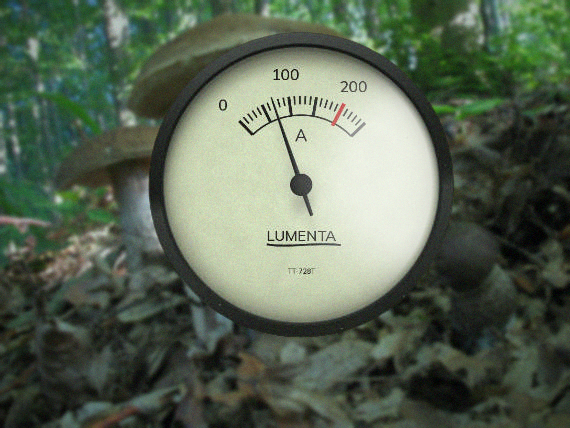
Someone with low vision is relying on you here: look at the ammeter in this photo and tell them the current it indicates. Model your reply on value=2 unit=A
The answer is value=70 unit=A
